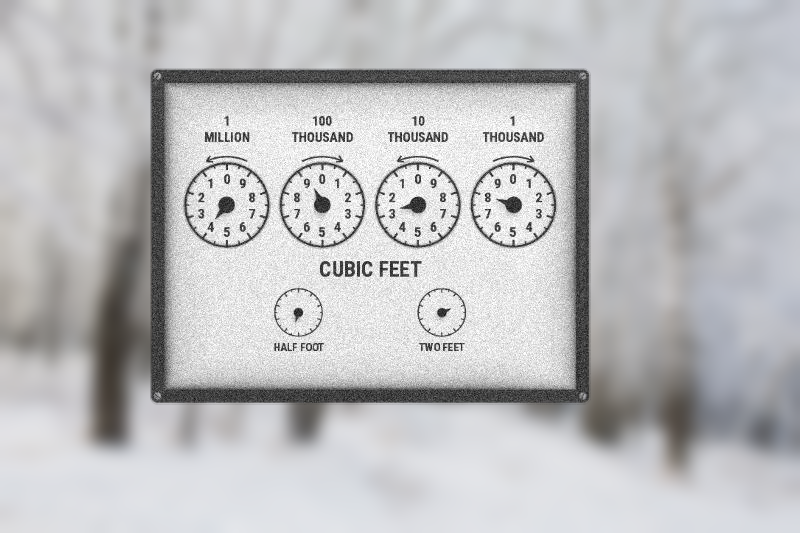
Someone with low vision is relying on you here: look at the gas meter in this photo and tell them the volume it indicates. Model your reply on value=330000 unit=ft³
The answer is value=392800 unit=ft³
